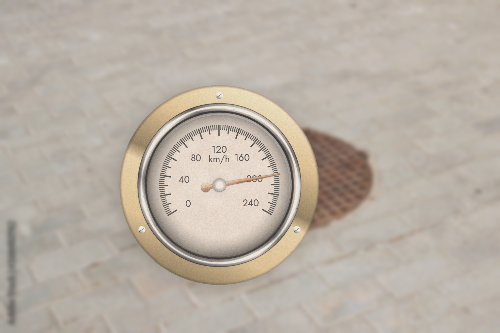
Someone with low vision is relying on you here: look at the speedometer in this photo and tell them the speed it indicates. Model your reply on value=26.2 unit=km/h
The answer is value=200 unit=km/h
